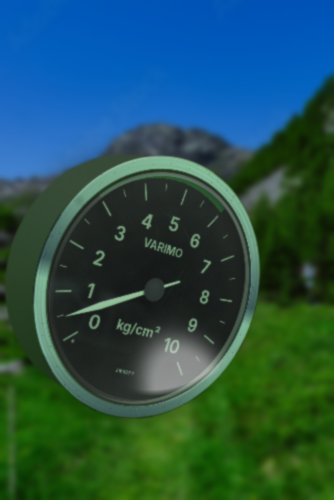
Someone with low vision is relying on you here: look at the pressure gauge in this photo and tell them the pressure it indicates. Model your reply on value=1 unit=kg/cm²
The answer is value=0.5 unit=kg/cm²
